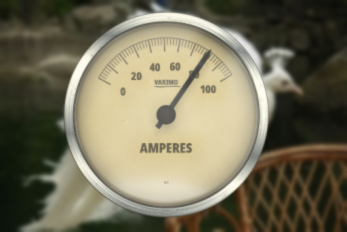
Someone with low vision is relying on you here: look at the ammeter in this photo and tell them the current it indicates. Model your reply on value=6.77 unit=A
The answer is value=80 unit=A
